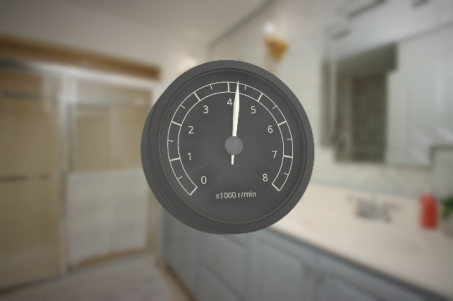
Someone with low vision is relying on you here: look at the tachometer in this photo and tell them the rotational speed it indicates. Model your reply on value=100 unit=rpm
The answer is value=4250 unit=rpm
